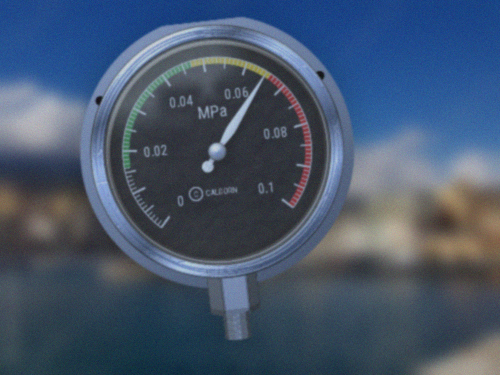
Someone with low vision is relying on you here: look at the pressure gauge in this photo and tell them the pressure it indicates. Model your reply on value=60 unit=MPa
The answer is value=0.065 unit=MPa
